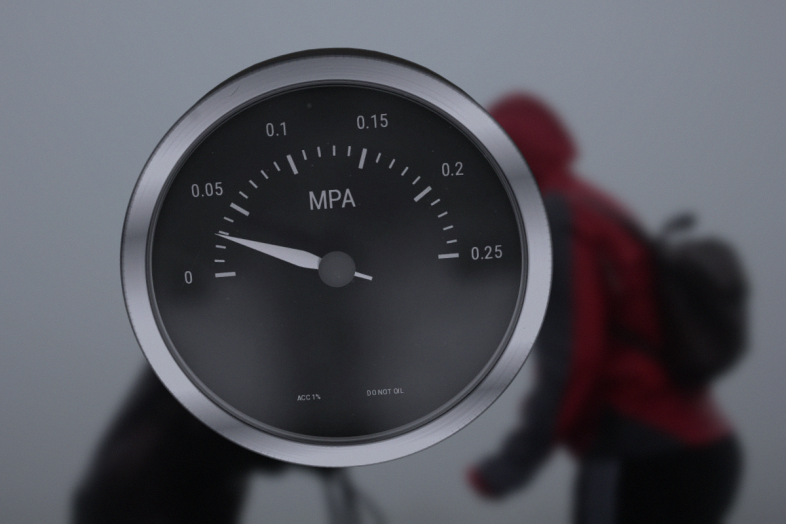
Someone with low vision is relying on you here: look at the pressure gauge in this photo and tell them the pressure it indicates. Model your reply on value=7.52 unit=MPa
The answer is value=0.03 unit=MPa
